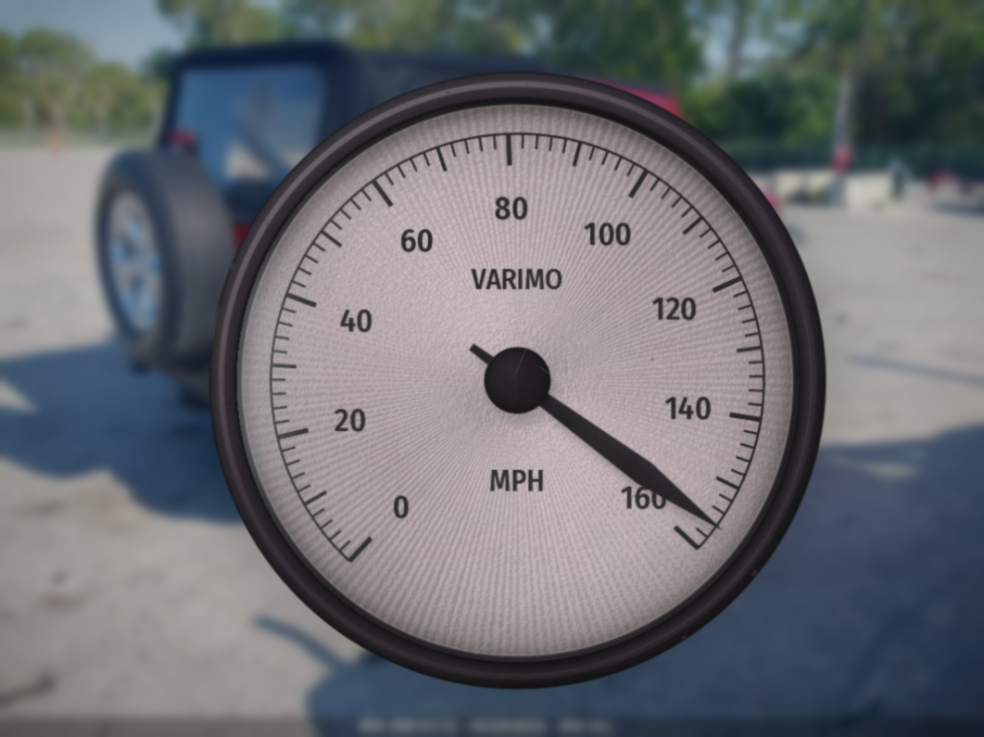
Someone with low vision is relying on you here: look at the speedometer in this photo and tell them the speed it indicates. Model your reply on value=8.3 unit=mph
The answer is value=156 unit=mph
